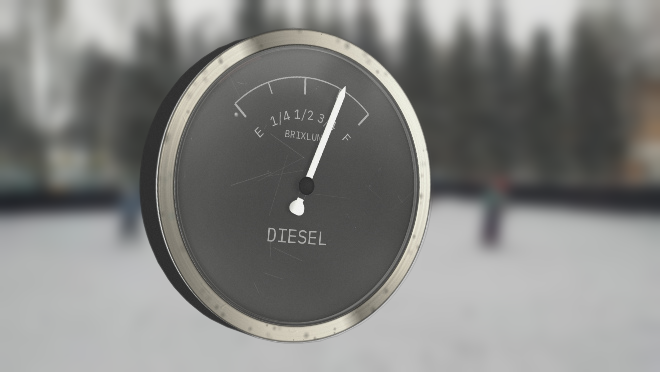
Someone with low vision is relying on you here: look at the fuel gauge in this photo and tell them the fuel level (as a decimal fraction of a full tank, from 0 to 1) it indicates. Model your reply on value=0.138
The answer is value=0.75
